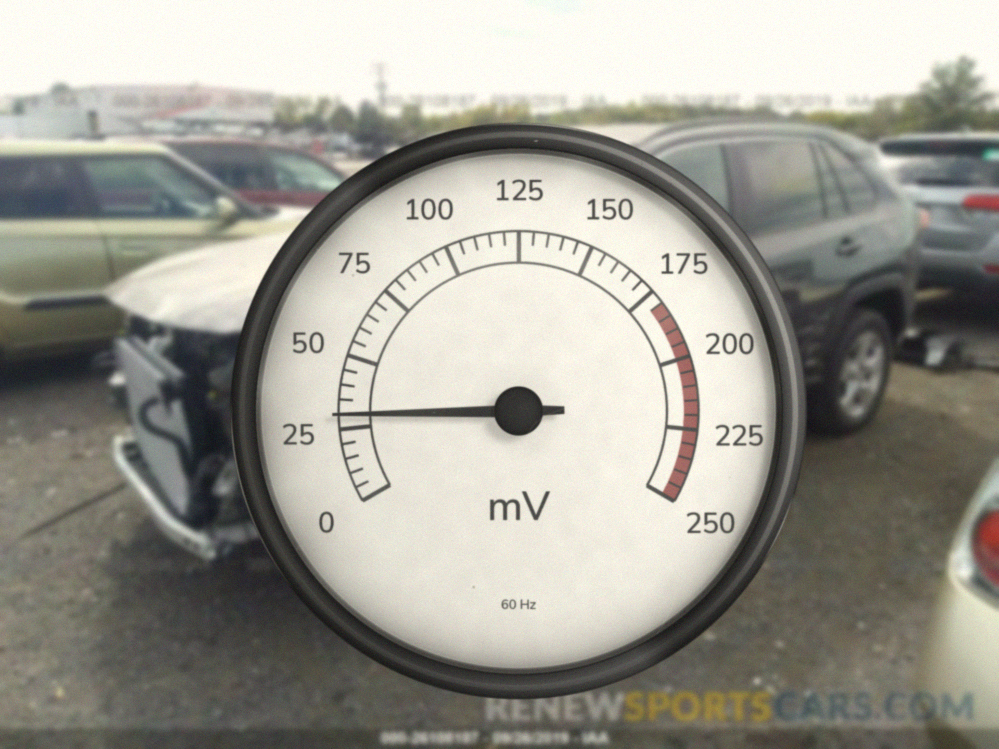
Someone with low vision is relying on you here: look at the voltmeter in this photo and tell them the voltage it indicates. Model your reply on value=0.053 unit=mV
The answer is value=30 unit=mV
